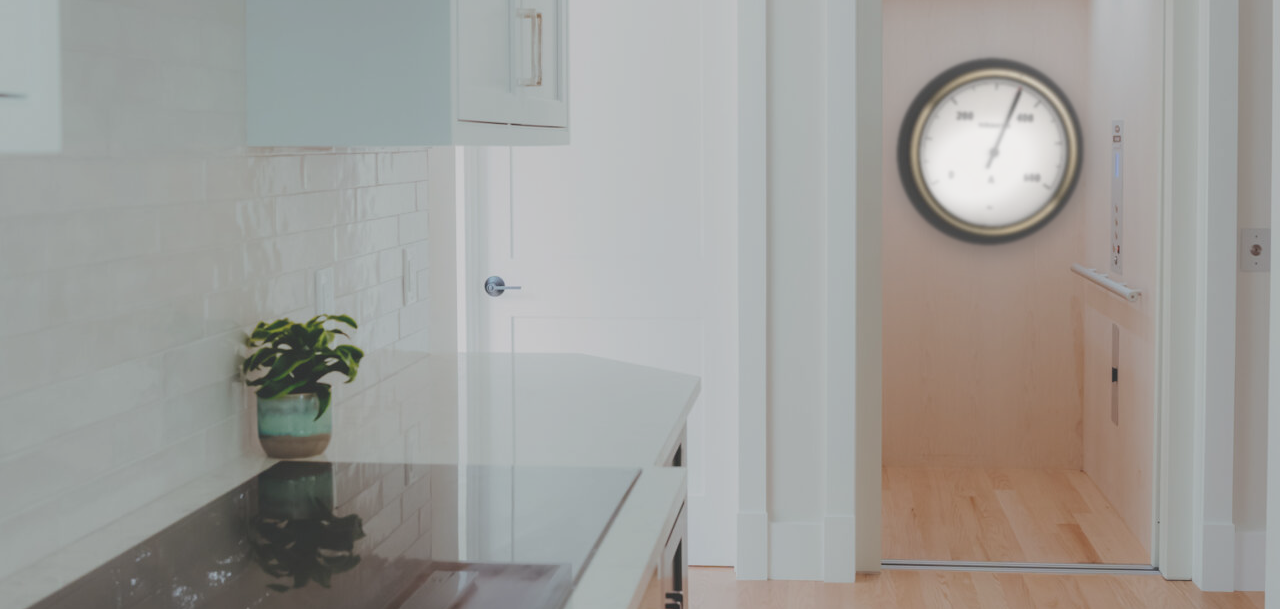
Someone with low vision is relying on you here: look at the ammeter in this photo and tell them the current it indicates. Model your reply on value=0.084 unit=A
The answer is value=350 unit=A
